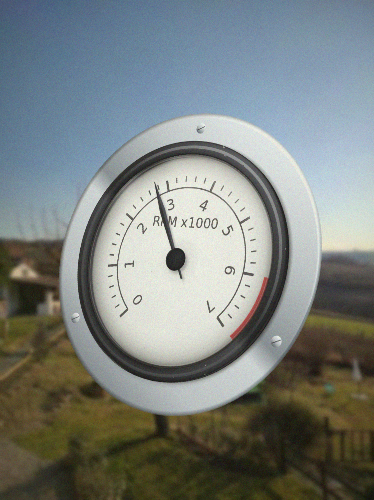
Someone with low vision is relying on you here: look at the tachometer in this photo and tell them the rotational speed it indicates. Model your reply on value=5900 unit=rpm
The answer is value=2800 unit=rpm
